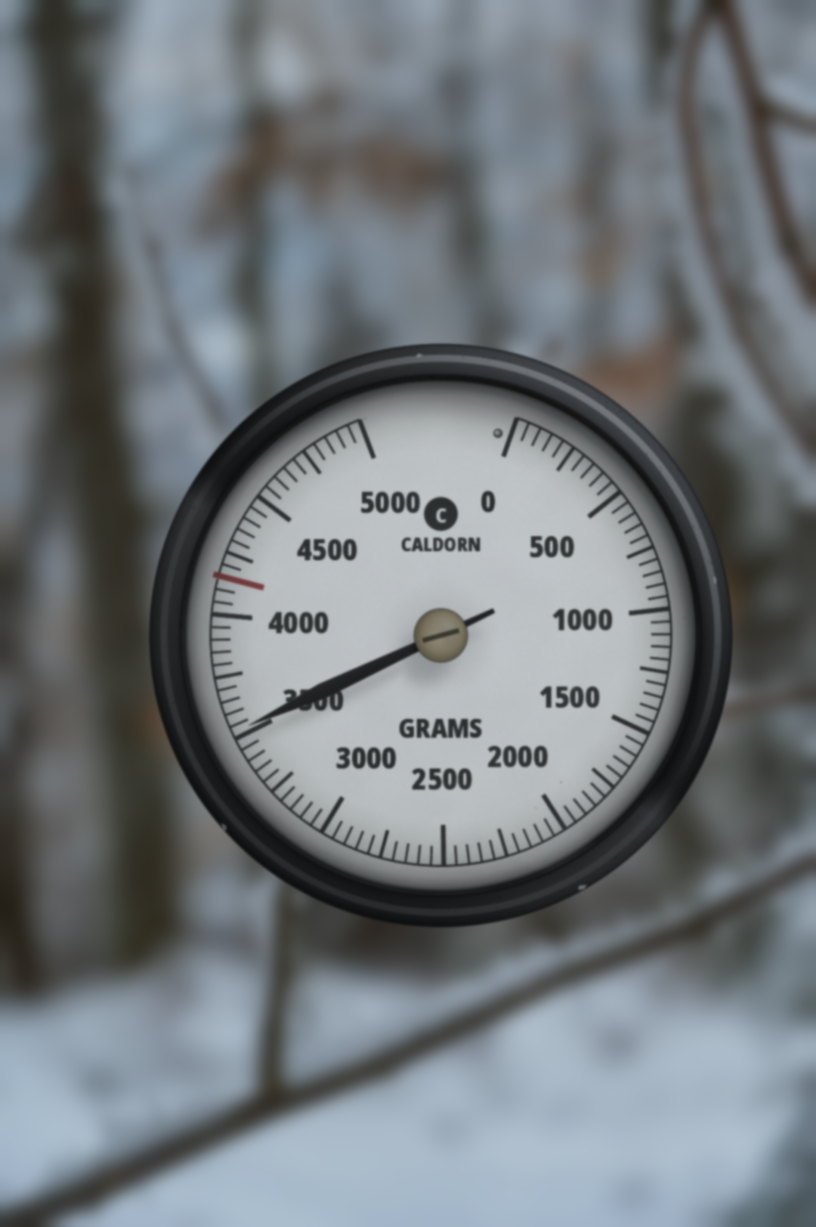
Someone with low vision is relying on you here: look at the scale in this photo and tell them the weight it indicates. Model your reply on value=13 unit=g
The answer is value=3525 unit=g
